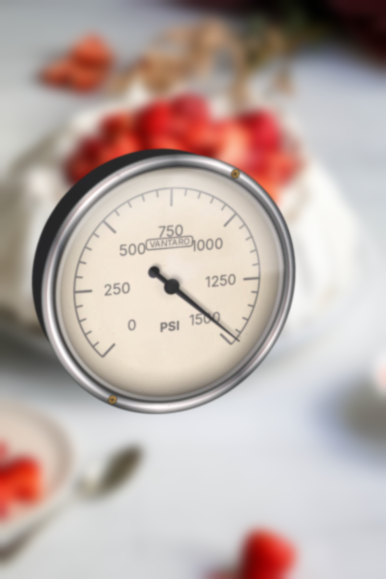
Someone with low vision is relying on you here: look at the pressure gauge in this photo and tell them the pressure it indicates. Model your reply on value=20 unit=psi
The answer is value=1475 unit=psi
